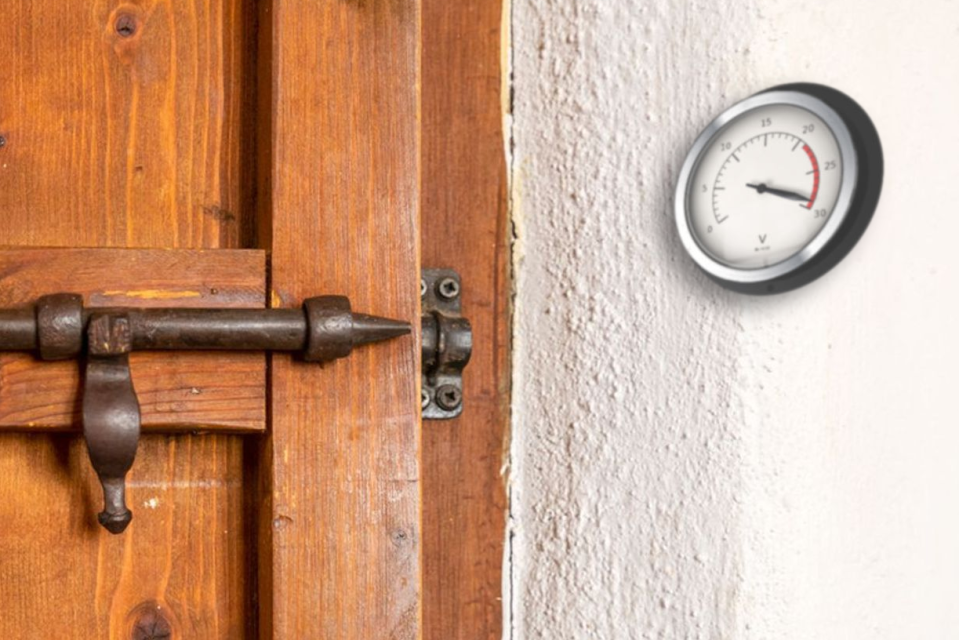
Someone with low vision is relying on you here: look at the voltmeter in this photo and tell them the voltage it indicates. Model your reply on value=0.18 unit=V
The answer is value=29 unit=V
